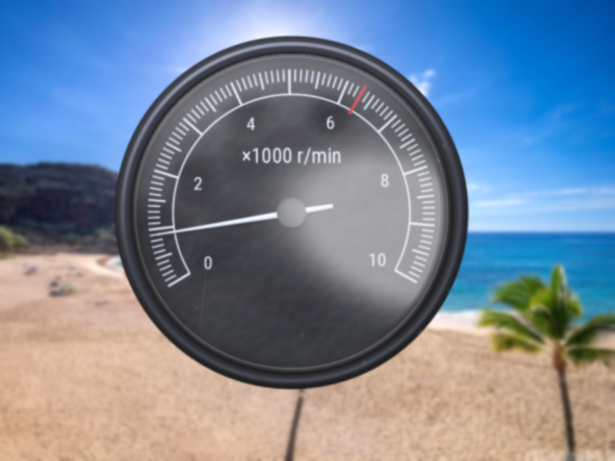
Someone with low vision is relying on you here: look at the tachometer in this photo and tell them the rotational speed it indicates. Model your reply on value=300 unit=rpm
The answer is value=900 unit=rpm
